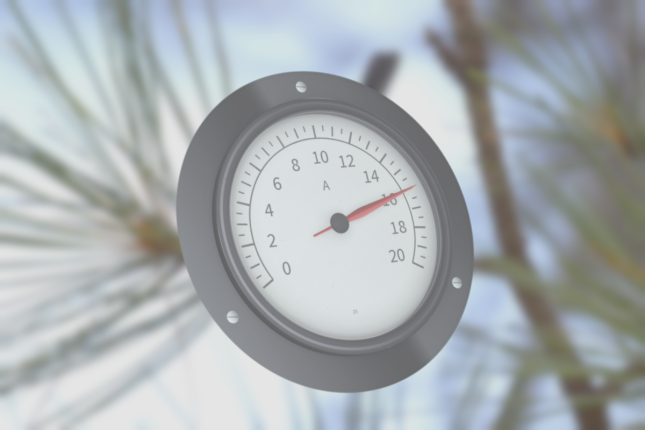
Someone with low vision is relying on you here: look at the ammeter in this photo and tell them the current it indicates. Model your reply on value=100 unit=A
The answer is value=16 unit=A
